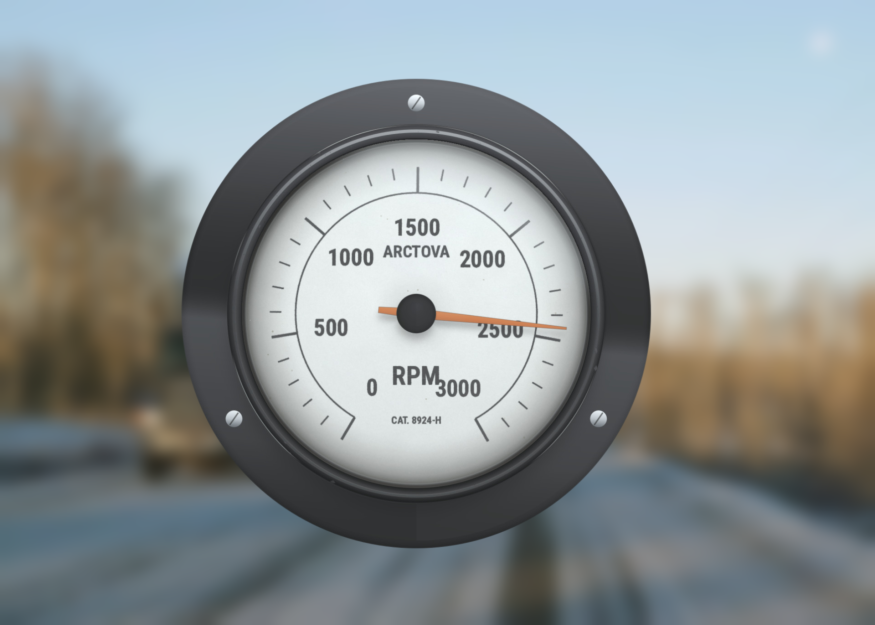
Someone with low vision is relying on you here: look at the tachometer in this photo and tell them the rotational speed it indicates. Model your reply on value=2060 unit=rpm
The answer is value=2450 unit=rpm
